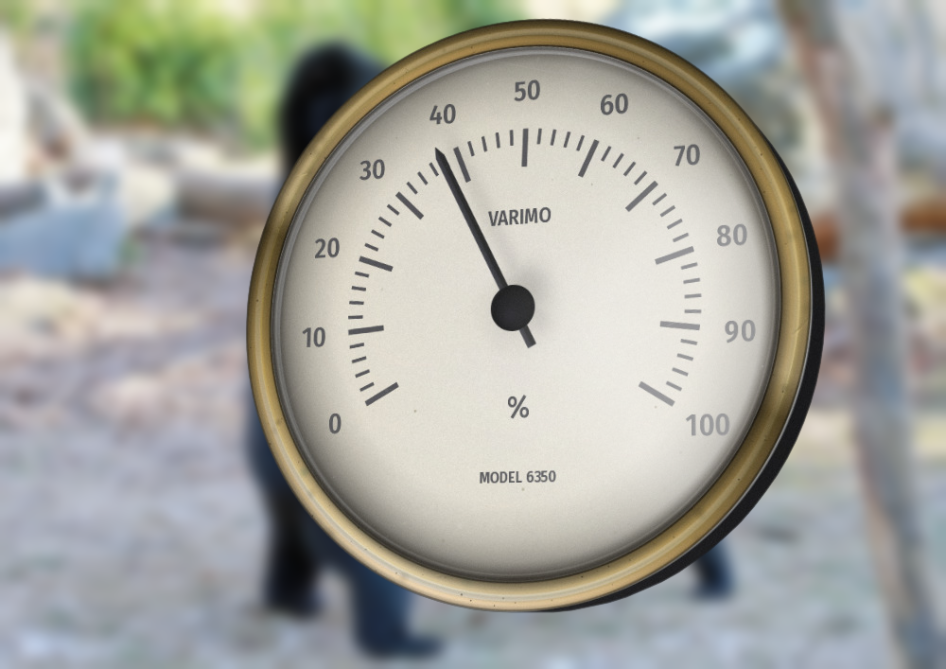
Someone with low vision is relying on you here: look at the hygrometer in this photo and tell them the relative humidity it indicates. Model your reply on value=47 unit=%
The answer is value=38 unit=%
